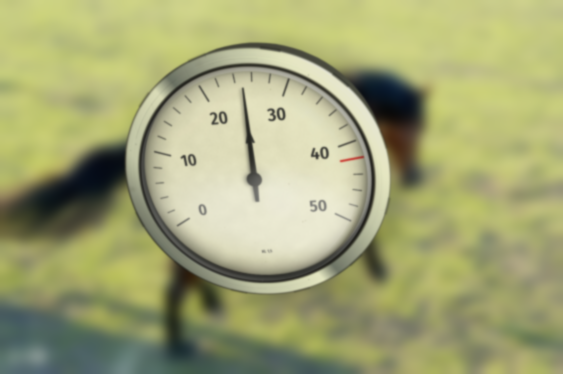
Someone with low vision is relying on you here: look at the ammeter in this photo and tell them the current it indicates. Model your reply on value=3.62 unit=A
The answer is value=25 unit=A
